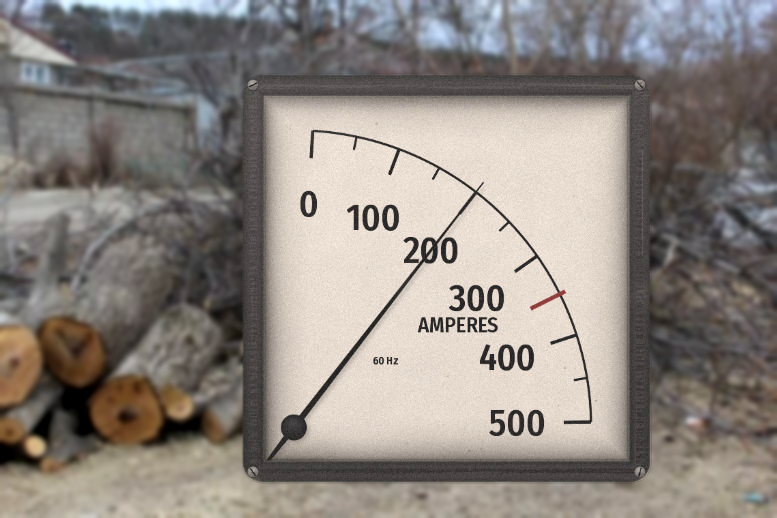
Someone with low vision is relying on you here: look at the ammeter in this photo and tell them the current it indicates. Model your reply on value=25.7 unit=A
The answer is value=200 unit=A
